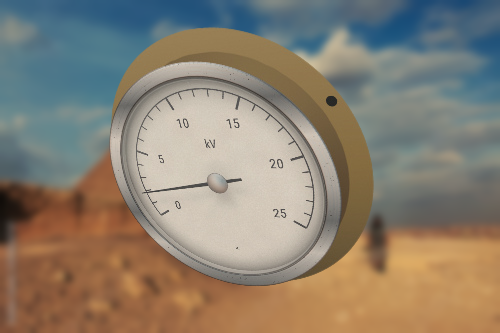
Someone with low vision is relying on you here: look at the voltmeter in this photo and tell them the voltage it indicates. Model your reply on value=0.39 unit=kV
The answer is value=2 unit=kV
